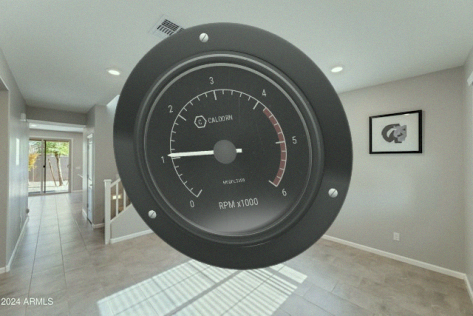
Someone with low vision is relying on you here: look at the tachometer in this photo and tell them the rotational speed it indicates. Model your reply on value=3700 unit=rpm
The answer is value=1100 unit=rpm
